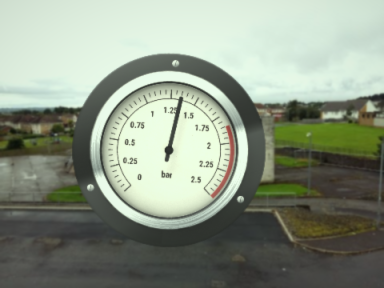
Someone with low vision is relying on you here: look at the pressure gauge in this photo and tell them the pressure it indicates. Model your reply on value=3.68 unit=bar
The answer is value=1.35 unit=bar
